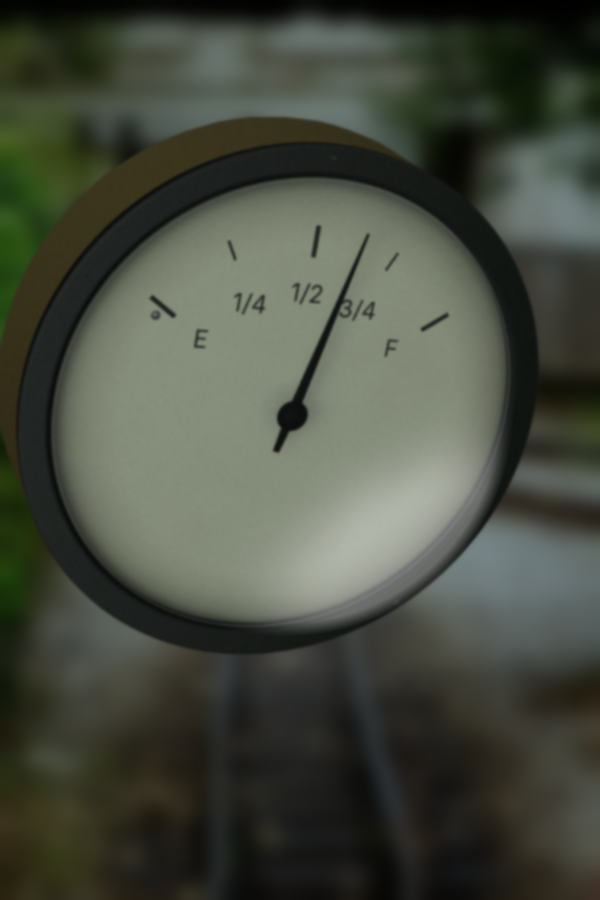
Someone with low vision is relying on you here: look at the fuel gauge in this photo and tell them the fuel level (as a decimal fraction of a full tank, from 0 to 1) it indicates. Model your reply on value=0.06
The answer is value=0.625
